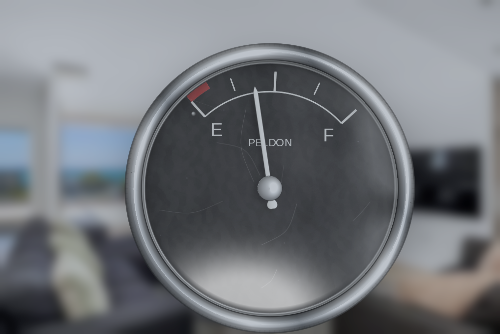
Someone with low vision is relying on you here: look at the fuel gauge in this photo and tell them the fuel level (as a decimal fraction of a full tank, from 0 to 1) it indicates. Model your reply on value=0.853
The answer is value=0.375
